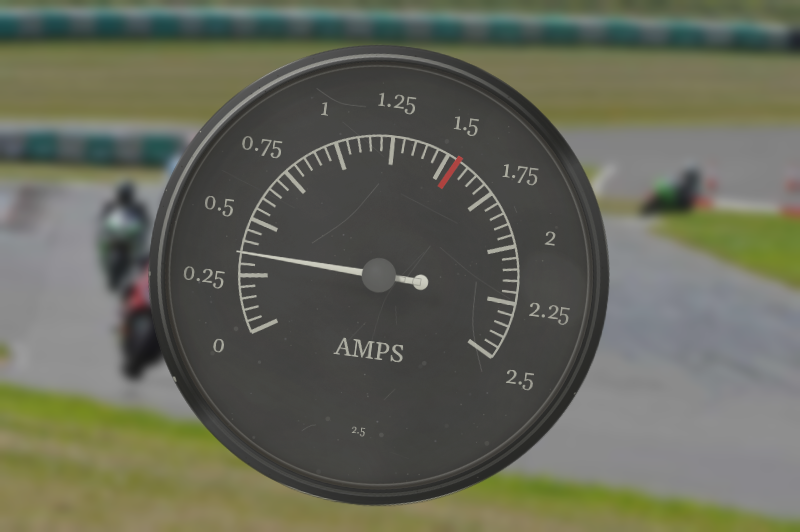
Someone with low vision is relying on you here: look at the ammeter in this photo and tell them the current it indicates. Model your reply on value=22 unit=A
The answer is value=0.35 unit=A
